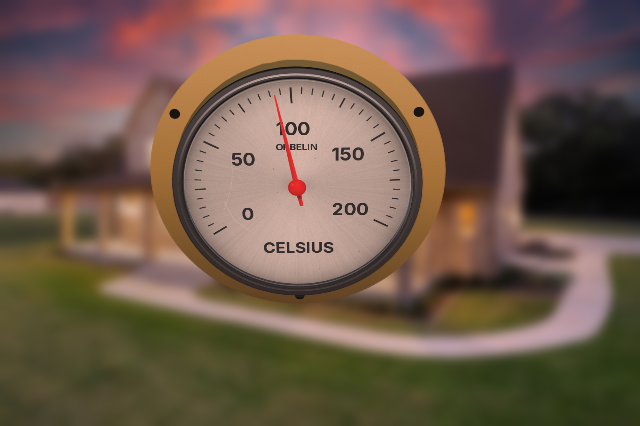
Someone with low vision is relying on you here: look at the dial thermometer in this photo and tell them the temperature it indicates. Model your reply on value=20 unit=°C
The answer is value=92.5 unit=°C
